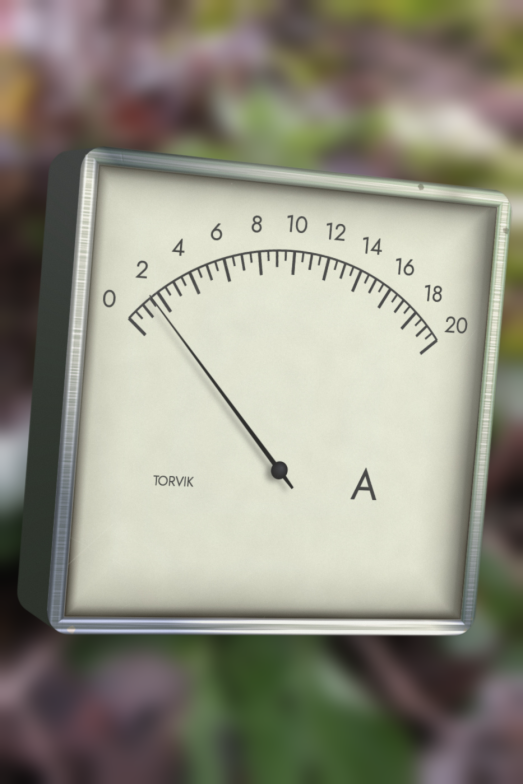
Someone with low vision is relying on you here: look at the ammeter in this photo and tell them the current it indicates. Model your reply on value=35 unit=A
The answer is value=1.5 unit=A
